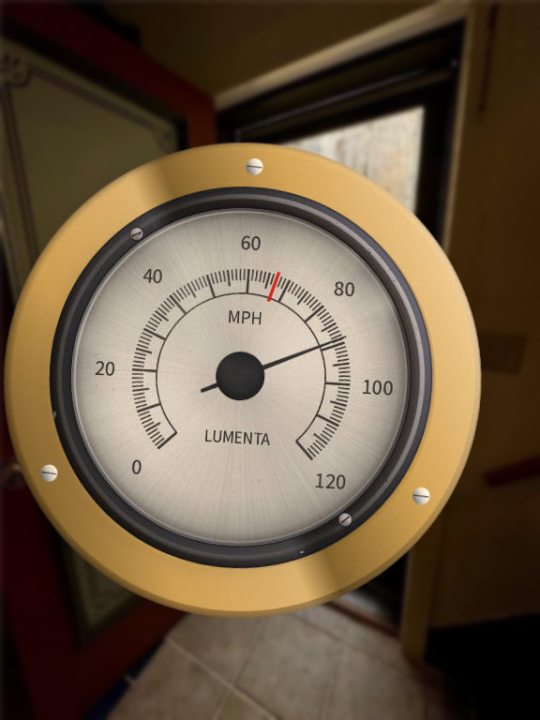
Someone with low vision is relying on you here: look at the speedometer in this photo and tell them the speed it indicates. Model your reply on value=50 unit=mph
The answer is value=89 unit=mph
